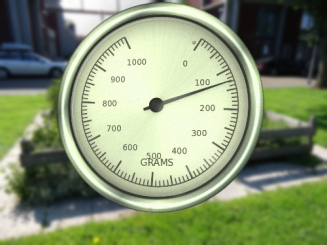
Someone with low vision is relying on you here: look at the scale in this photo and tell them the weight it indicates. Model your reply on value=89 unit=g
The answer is value=130 unit=g
